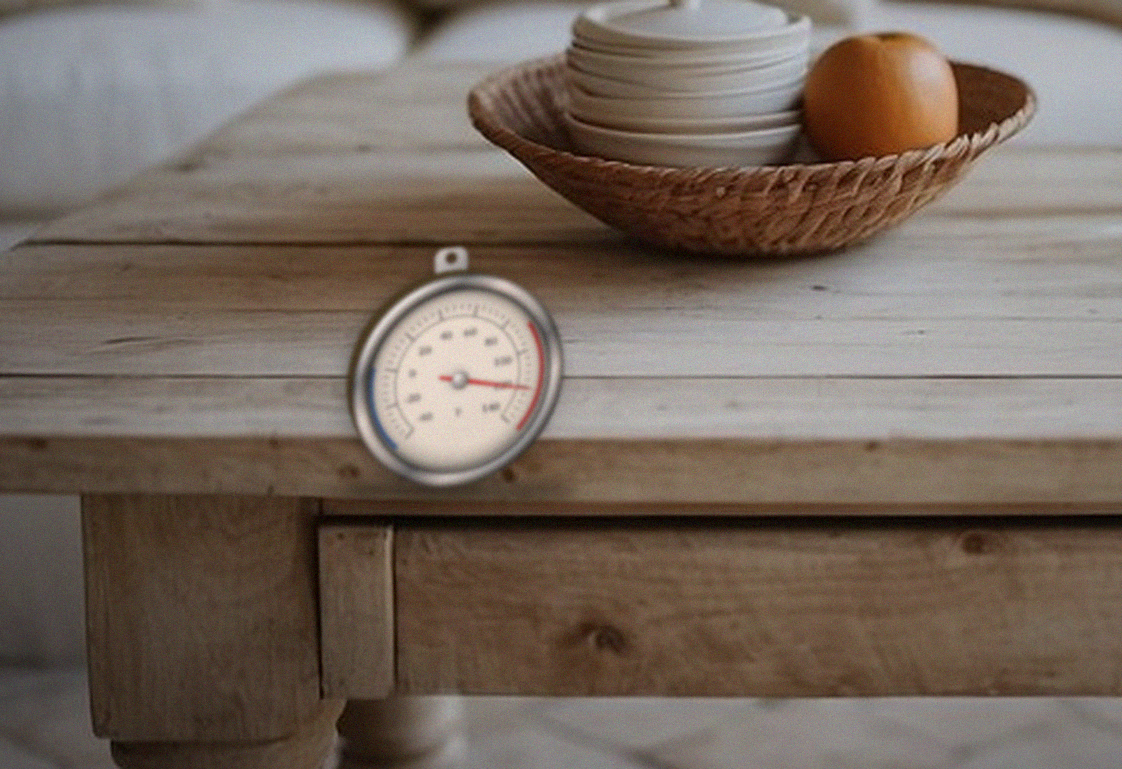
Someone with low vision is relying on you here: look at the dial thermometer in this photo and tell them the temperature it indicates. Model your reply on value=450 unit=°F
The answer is value=120 unit=°F
